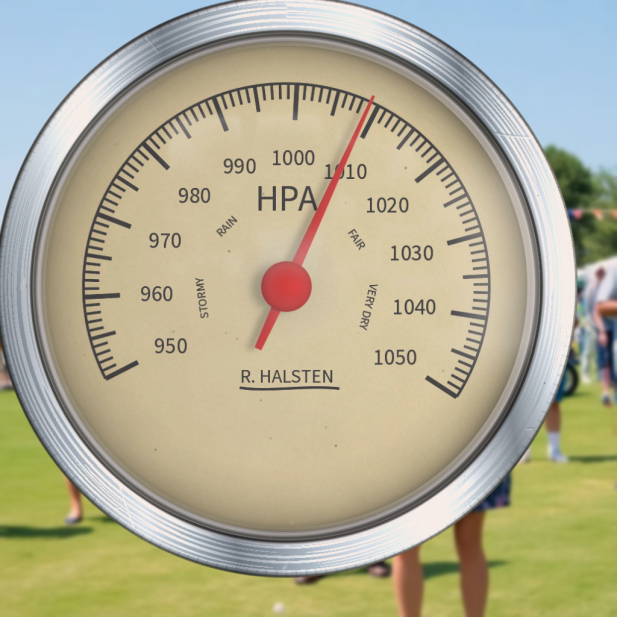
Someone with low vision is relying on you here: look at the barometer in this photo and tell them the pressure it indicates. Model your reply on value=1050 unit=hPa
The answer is value=1009 unit=hPa
